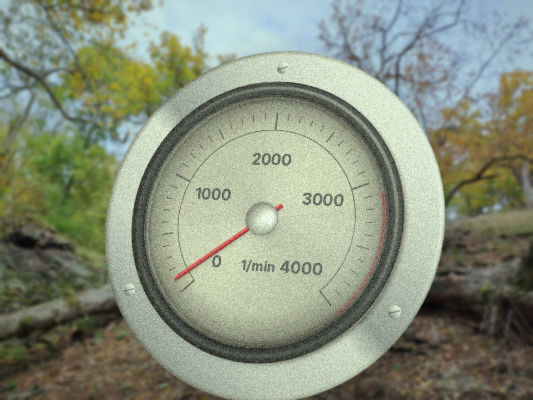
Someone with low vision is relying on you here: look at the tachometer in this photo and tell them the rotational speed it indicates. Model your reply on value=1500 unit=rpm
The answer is value=100 unit=rpm
